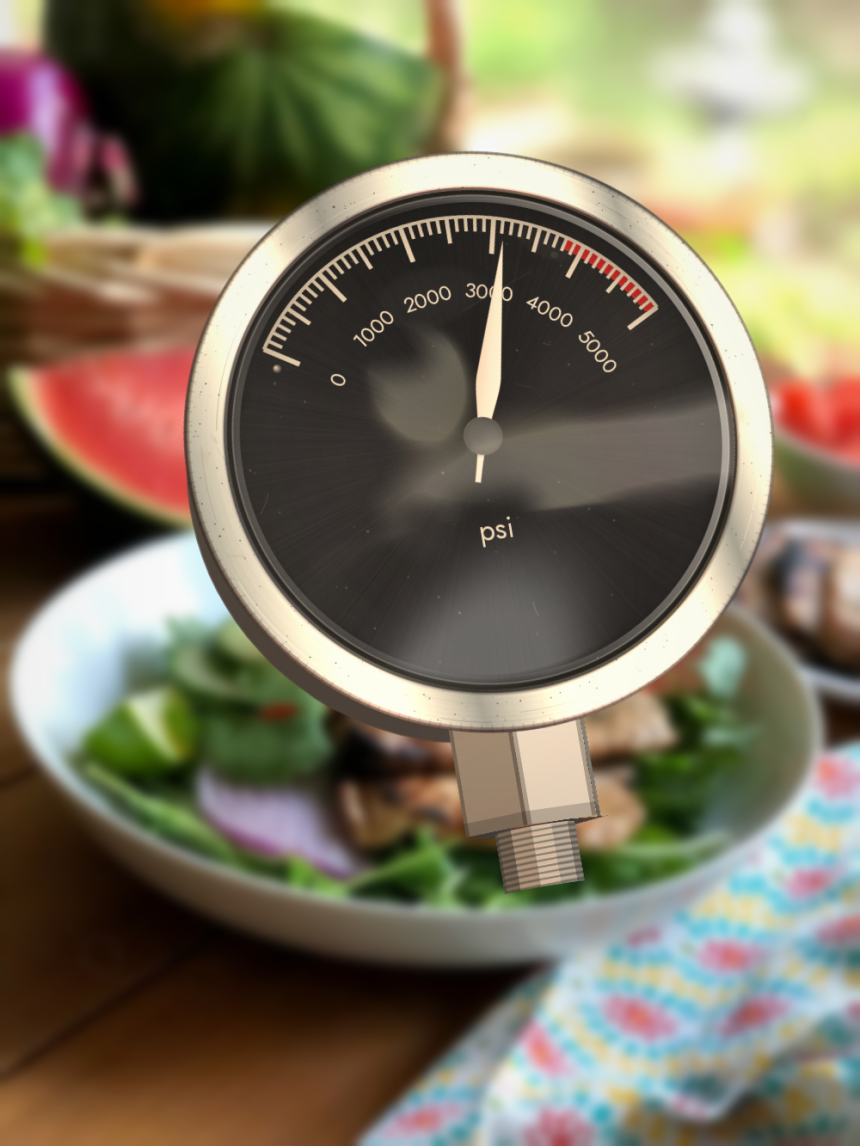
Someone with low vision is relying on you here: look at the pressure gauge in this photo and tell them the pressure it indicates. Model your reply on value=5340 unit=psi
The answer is value=3100 unit=psi
